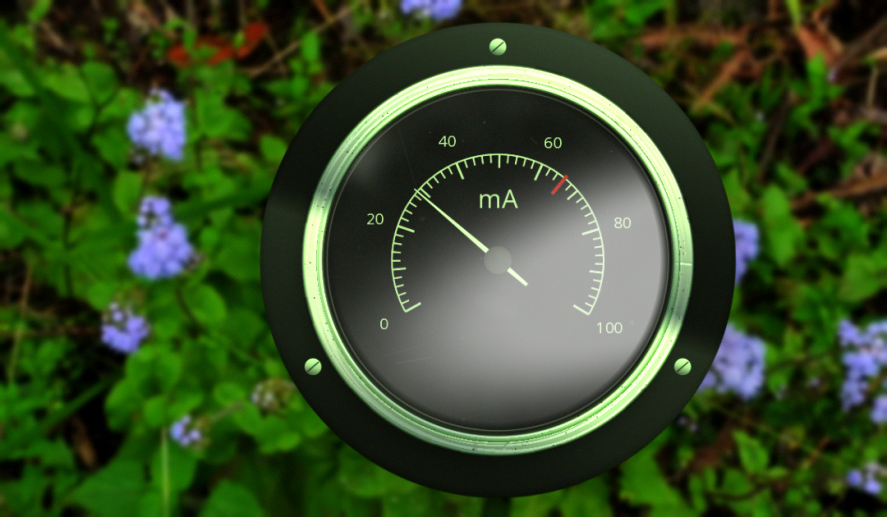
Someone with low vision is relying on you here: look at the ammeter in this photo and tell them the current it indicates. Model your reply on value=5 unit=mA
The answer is value=29 unit=mA
